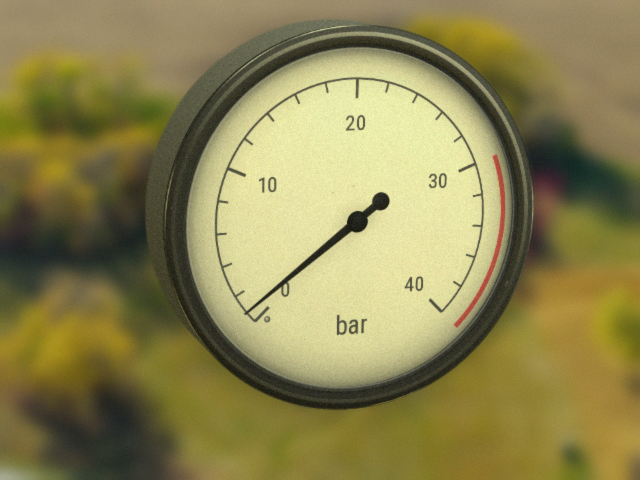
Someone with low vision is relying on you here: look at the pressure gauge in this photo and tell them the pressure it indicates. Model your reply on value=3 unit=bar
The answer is value=1 unit=bar
